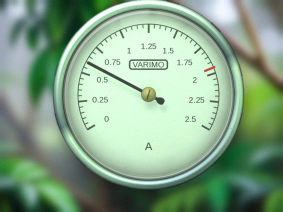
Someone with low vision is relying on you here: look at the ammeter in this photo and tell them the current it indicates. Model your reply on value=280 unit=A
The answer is value=0.6 unit=A
